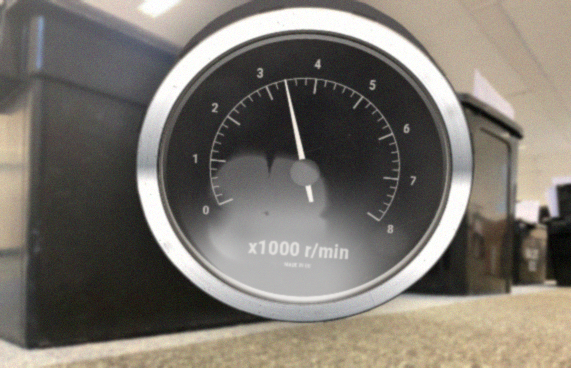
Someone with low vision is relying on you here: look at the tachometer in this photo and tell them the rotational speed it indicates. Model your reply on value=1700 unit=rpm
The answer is value=3400 unit=rpm
